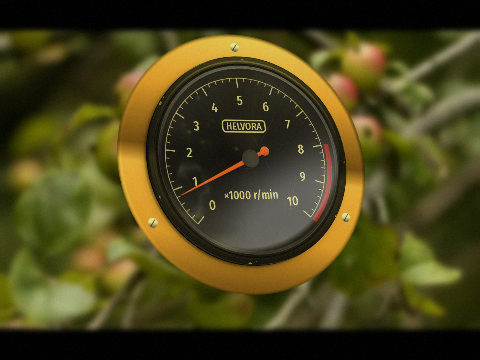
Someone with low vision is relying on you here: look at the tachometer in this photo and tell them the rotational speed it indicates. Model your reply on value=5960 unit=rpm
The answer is value=800 unit=rpm
